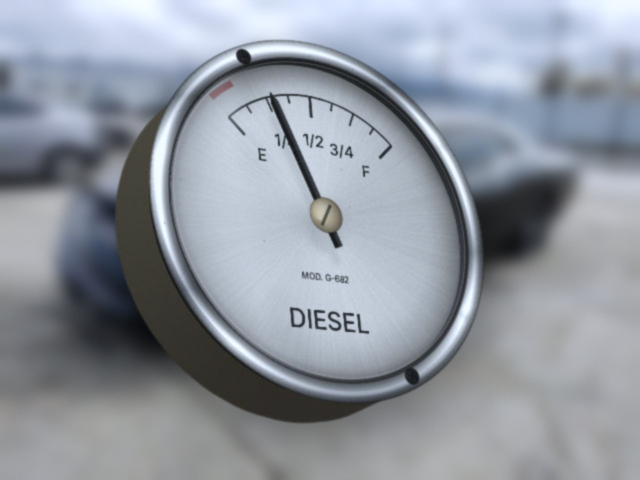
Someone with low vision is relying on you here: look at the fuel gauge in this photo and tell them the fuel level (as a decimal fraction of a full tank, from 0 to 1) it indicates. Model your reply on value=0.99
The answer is value=0.25
